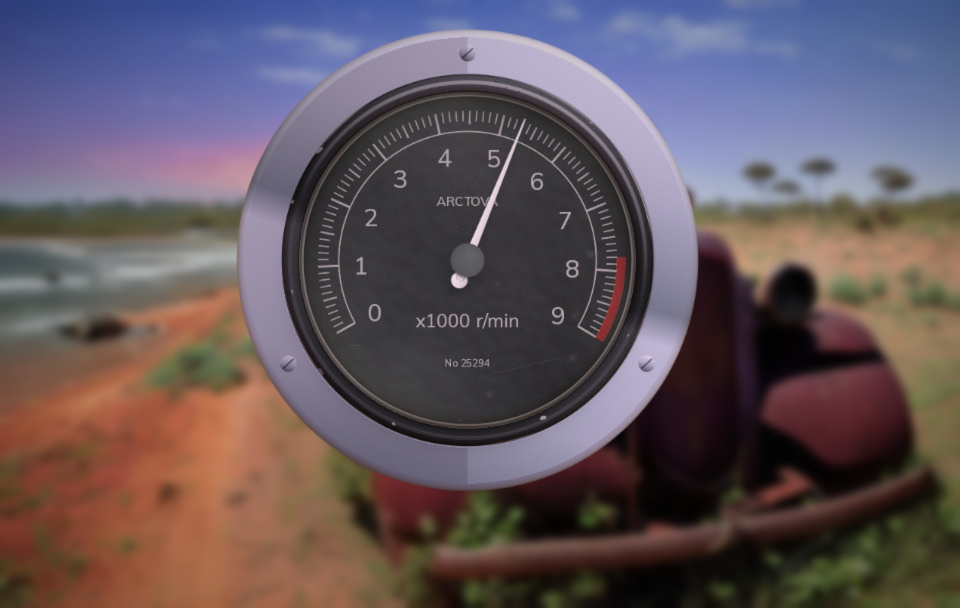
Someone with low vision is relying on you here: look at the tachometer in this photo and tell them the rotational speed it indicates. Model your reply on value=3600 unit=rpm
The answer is value=5300 unit=rpm
